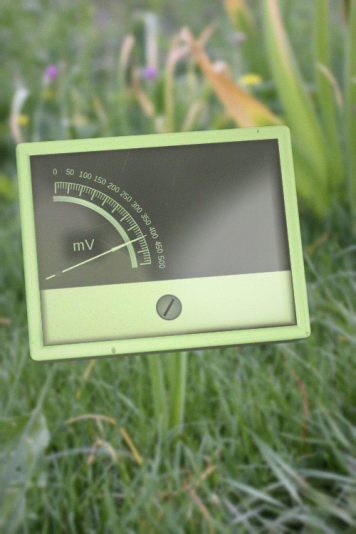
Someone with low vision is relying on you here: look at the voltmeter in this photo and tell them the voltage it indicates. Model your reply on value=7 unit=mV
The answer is value=400 unit=mV
